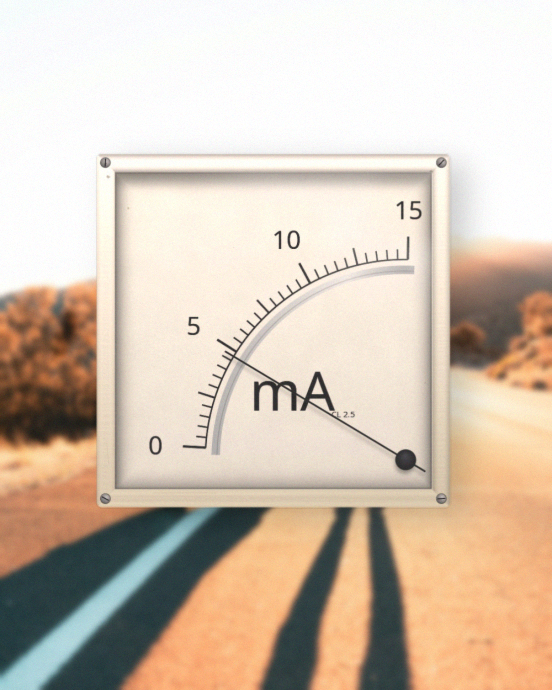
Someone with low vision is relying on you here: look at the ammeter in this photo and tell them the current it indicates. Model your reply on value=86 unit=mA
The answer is value=4.75 unit=mA
